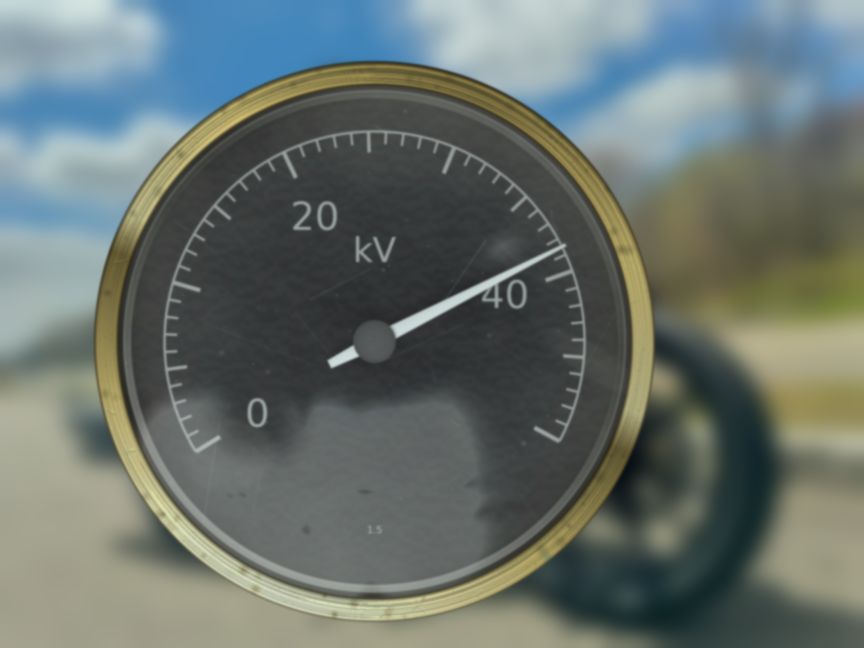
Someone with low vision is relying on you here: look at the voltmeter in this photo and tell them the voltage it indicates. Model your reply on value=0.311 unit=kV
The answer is value=38.5 unit=kV
